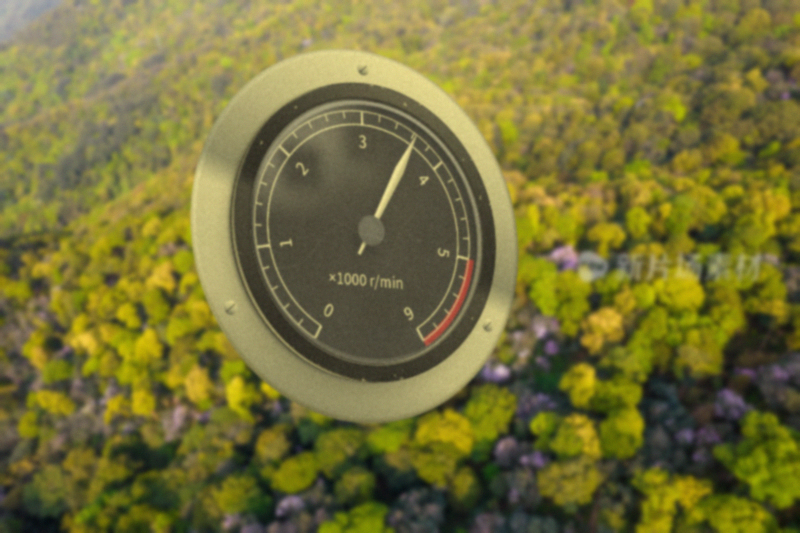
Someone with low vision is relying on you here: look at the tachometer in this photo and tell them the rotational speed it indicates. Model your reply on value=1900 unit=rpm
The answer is value=3600 unit=rpm
